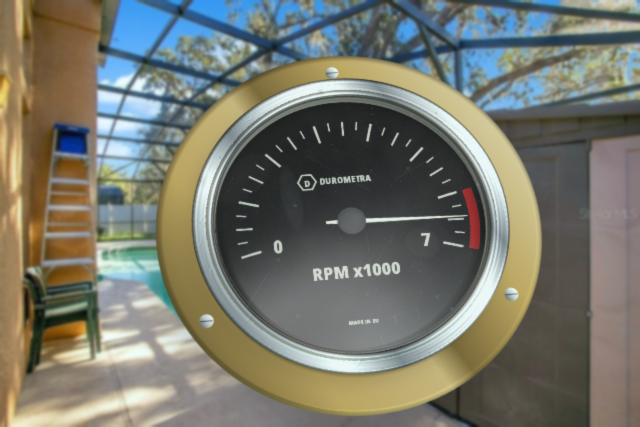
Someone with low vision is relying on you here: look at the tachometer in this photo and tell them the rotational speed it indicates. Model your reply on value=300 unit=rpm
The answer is value=6500 unit=rpm
